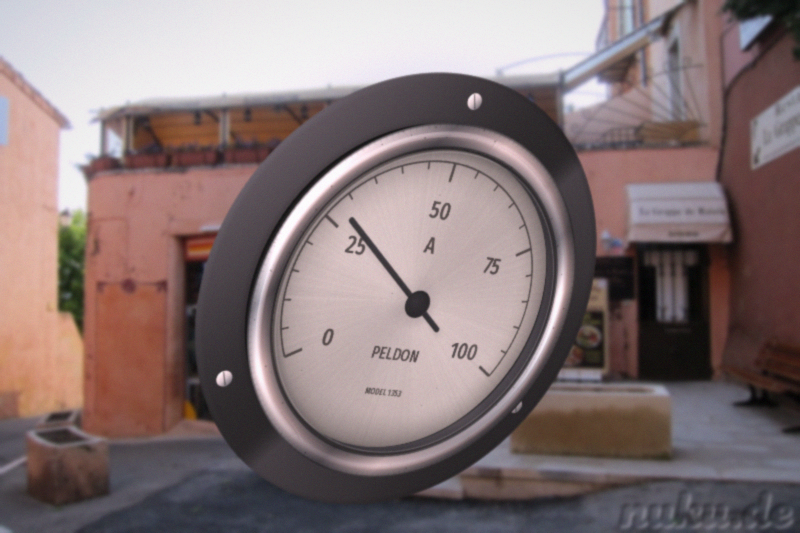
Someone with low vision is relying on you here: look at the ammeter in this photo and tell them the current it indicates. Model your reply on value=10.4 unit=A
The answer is value=27.5 unit=A
